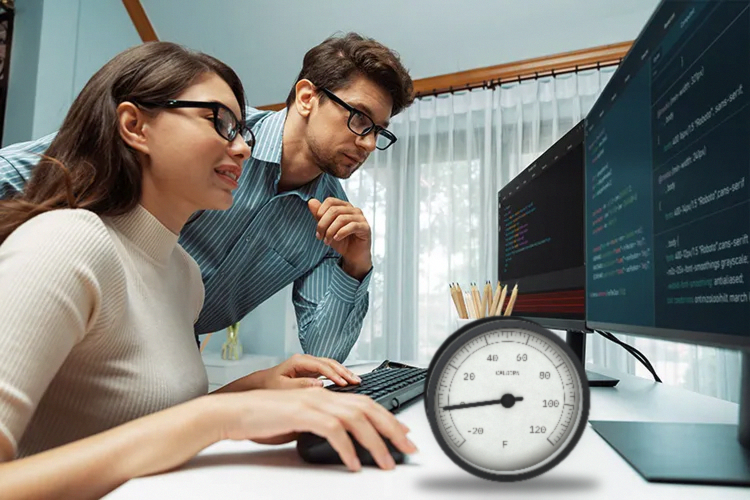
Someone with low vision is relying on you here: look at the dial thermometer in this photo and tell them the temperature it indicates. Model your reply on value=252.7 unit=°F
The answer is value=0 unit=°F
